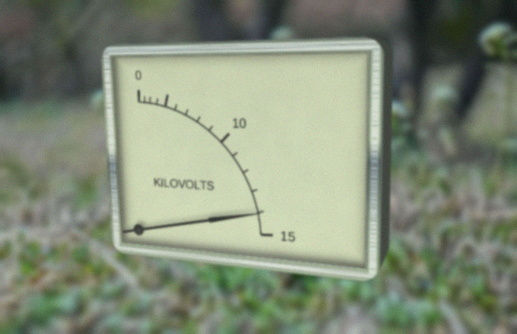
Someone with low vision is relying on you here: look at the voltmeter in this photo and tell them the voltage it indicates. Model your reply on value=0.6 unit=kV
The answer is value=14 unit=kV
